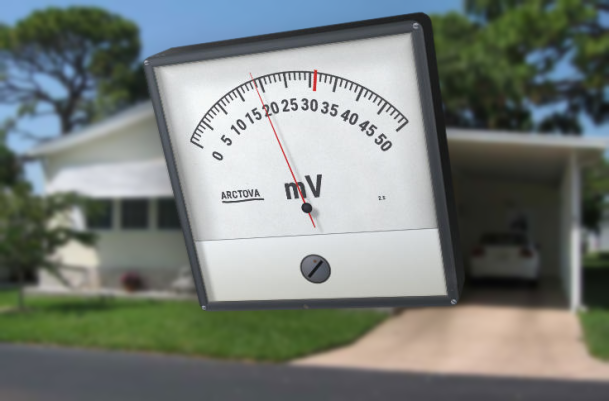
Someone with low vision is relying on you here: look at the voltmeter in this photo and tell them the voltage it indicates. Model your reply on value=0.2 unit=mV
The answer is value=19 unit=mV
